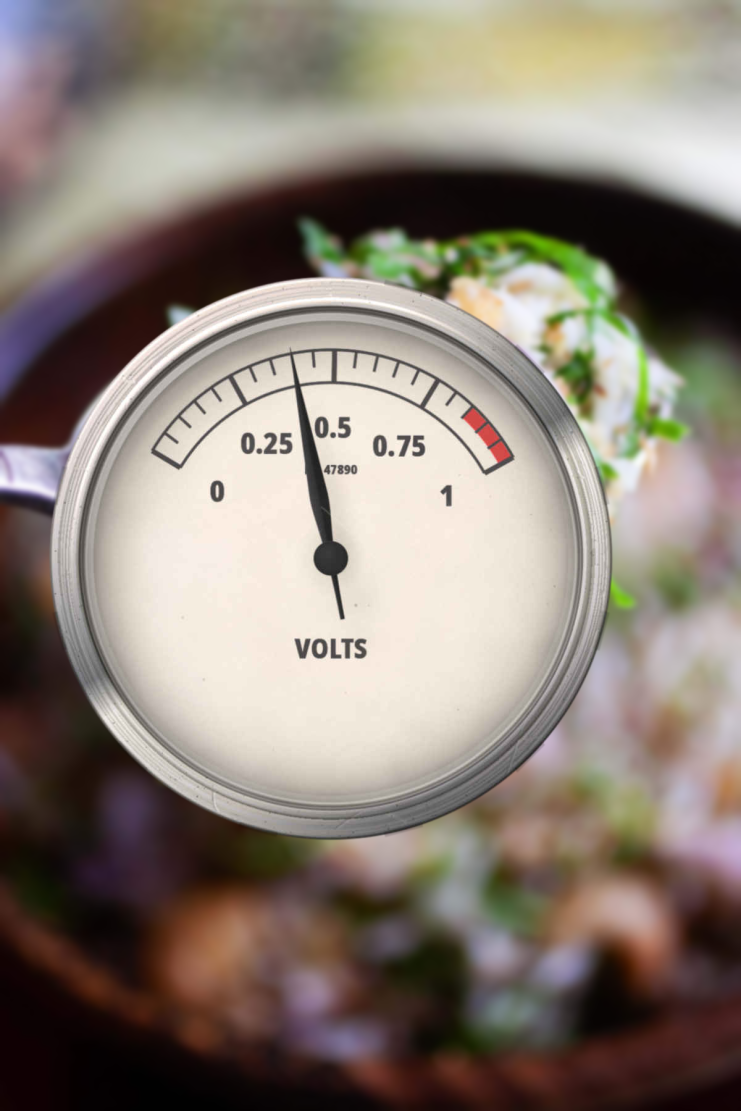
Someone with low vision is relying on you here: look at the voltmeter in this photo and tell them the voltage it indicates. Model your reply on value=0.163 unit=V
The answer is value=0.4 unit=V
